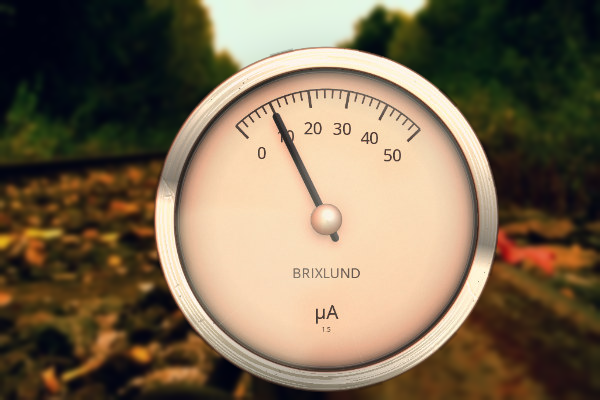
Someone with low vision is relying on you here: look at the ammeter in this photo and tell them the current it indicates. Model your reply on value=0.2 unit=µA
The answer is value=10 unit=µA
